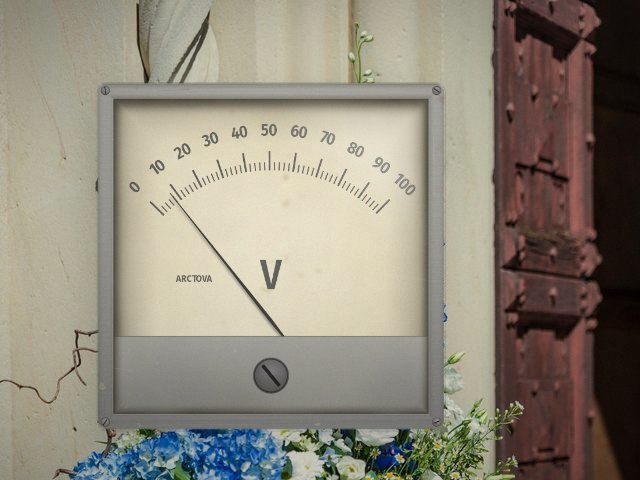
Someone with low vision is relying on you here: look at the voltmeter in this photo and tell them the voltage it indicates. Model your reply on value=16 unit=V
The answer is value=8 unit=V
